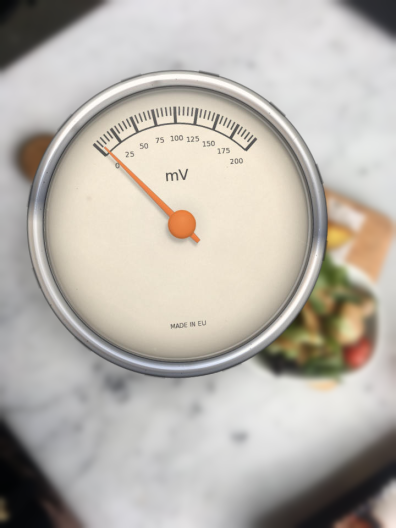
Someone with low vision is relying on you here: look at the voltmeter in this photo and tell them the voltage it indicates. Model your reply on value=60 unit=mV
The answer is value=5 unit=mV
